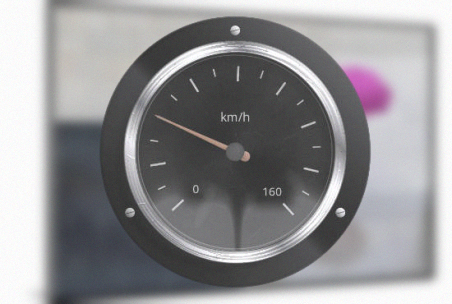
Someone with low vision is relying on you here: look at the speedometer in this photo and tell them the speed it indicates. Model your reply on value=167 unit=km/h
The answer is value=40 unit=km/h
